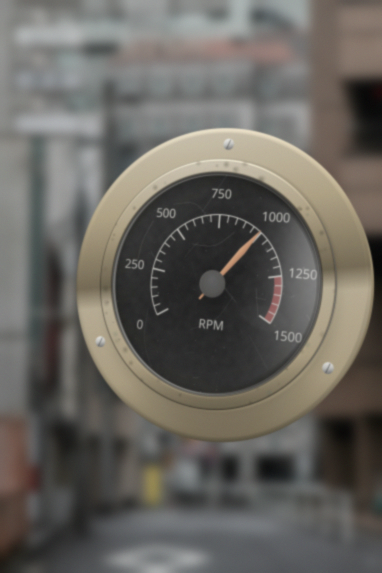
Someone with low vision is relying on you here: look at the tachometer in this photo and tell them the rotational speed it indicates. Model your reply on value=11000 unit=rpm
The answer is value=1000 unit=rpm
